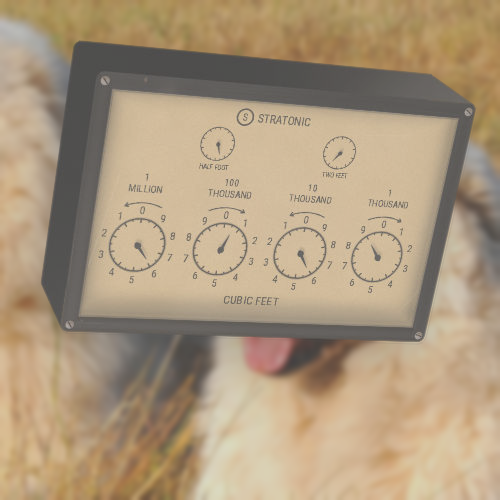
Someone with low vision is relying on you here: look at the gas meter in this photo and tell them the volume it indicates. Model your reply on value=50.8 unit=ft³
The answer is value=605900 unit=ft³
